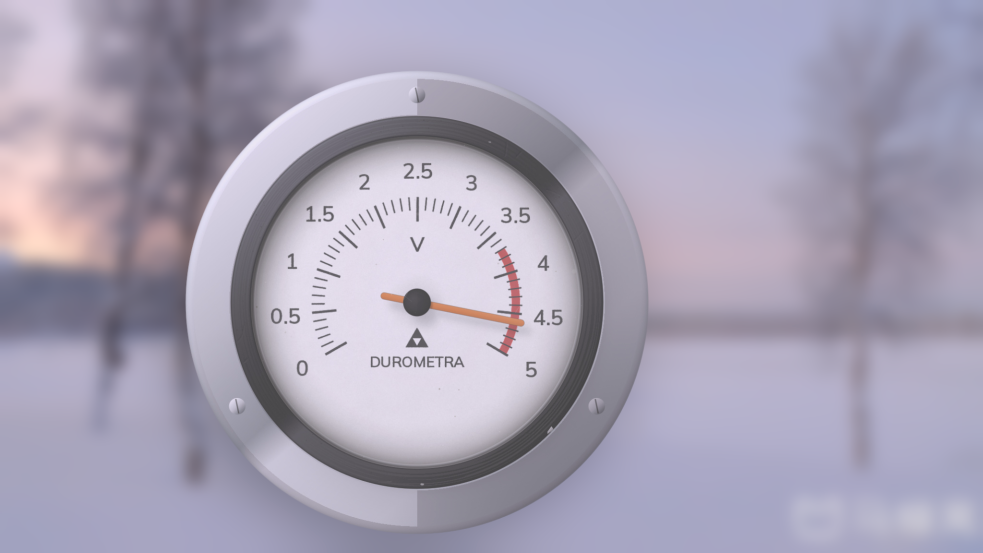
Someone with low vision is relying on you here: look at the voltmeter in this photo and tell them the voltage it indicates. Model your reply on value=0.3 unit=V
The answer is value=4.6 unit=V
